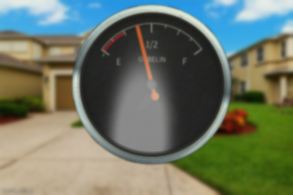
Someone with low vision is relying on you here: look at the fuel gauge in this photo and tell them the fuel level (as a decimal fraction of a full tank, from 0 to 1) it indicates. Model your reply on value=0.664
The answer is value=0.375
